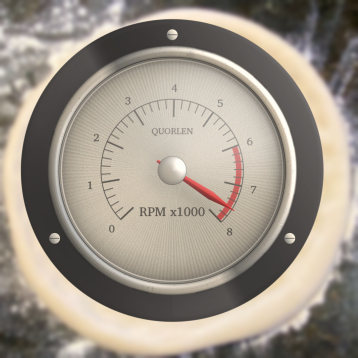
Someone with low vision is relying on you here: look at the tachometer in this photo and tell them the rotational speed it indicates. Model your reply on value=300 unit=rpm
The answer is value=7600 unit=rpm
